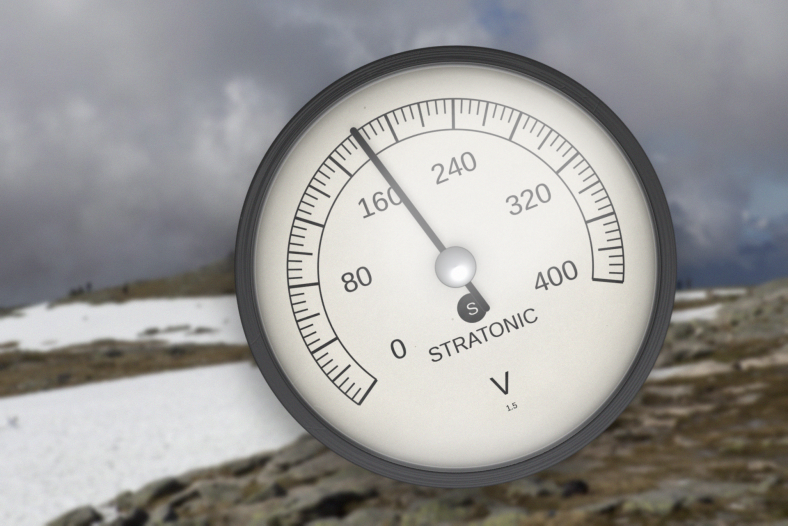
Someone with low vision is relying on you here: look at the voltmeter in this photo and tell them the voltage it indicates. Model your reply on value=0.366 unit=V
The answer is value=180 unit=V
